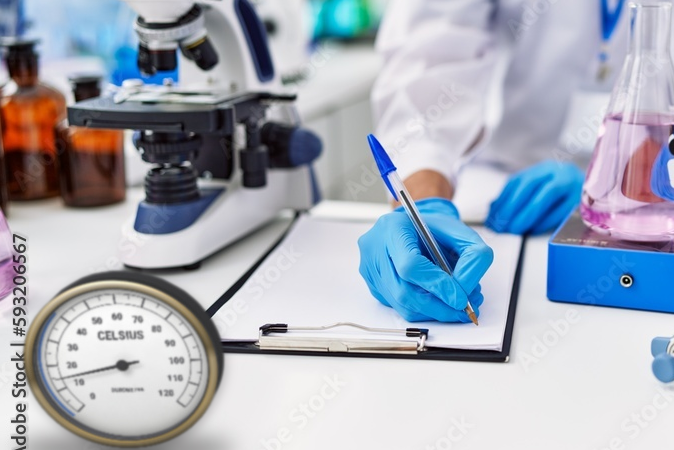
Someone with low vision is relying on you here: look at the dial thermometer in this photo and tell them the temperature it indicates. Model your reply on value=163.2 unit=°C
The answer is value=15 unit=°C
